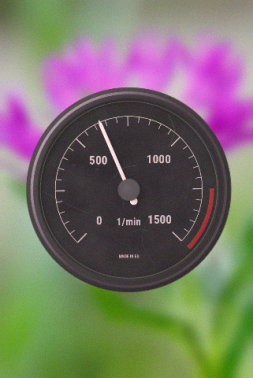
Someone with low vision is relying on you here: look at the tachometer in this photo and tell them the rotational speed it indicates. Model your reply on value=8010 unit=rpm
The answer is value=625 unit=rpm
